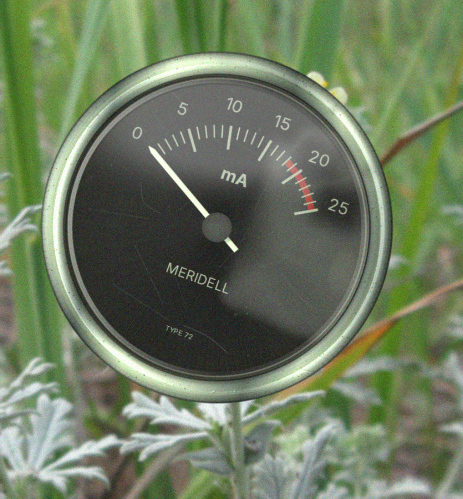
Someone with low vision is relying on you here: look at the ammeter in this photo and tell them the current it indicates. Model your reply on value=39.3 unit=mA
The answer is value=0 unit=mA
